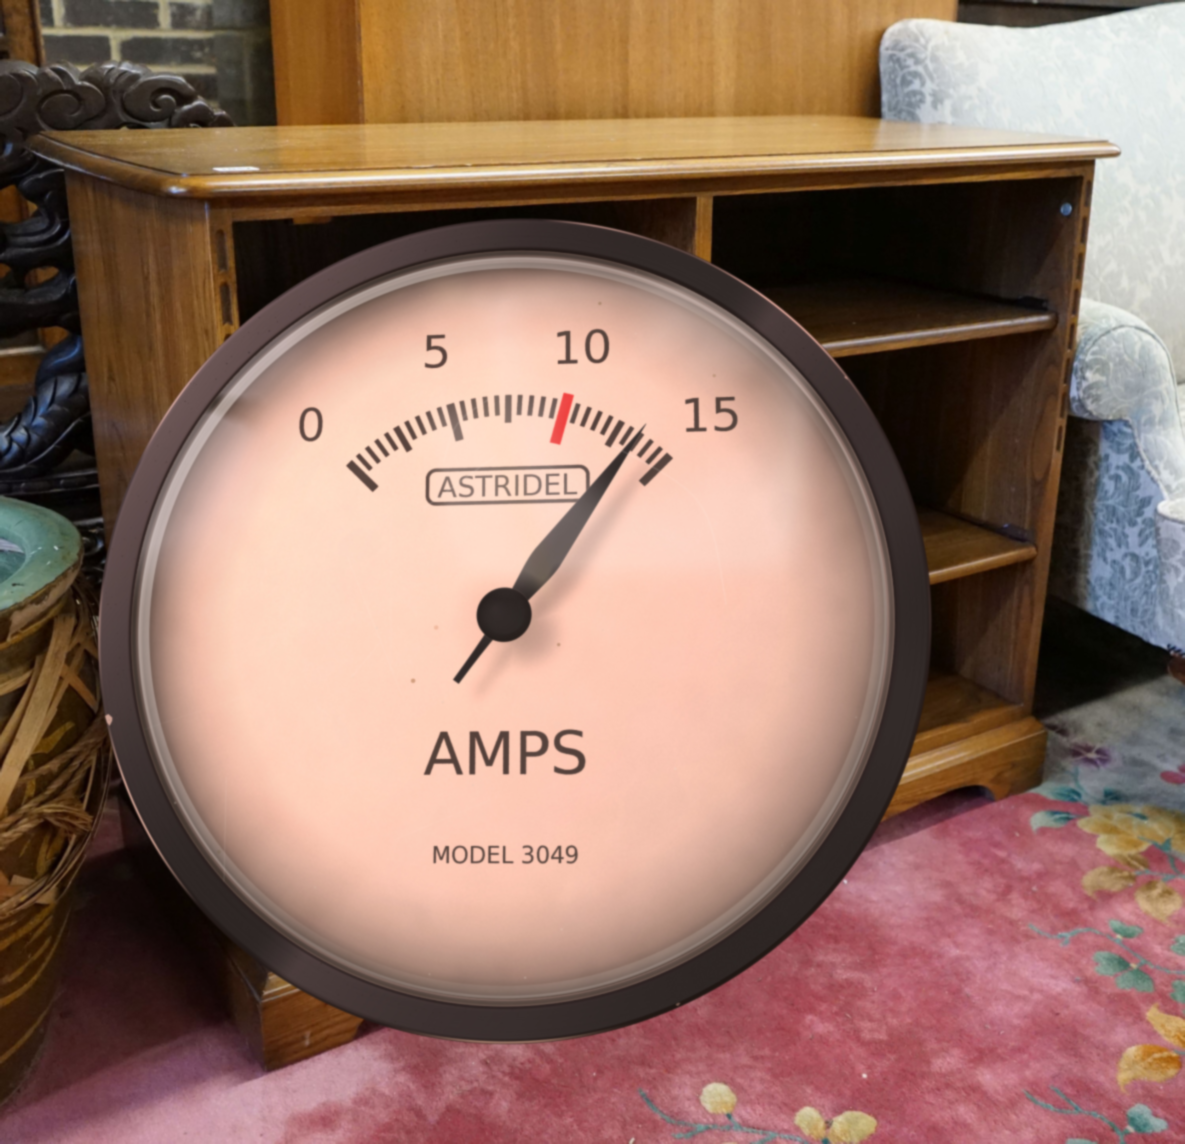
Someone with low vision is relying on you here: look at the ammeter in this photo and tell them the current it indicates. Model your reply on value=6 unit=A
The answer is value=13.5 unit=A
